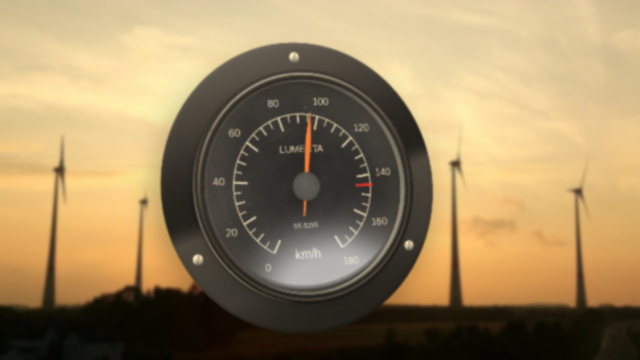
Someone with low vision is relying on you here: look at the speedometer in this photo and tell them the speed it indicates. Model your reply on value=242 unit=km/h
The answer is value=95 unit=km/h
